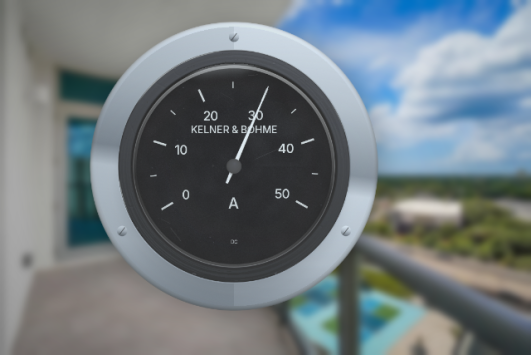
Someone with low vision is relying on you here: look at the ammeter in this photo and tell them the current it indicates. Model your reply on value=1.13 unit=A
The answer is value=30 unit=A
